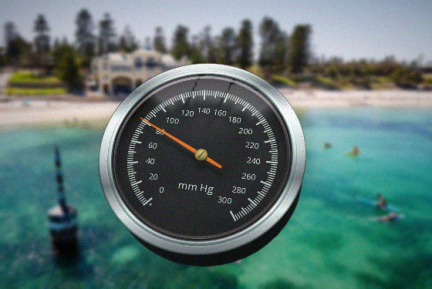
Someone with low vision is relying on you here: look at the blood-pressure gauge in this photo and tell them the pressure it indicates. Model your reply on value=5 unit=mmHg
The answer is value=80 unit=mmHg
